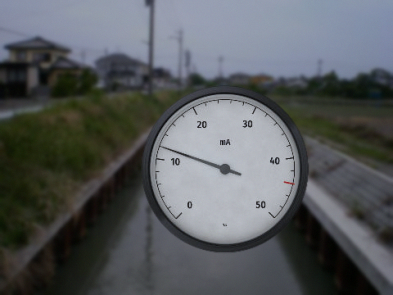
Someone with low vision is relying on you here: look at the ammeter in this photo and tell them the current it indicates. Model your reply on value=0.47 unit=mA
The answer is value=12 unit=mA
